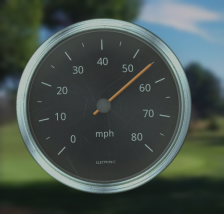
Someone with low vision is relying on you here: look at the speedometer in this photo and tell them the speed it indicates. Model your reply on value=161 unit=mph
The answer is value=55 unit=mph
